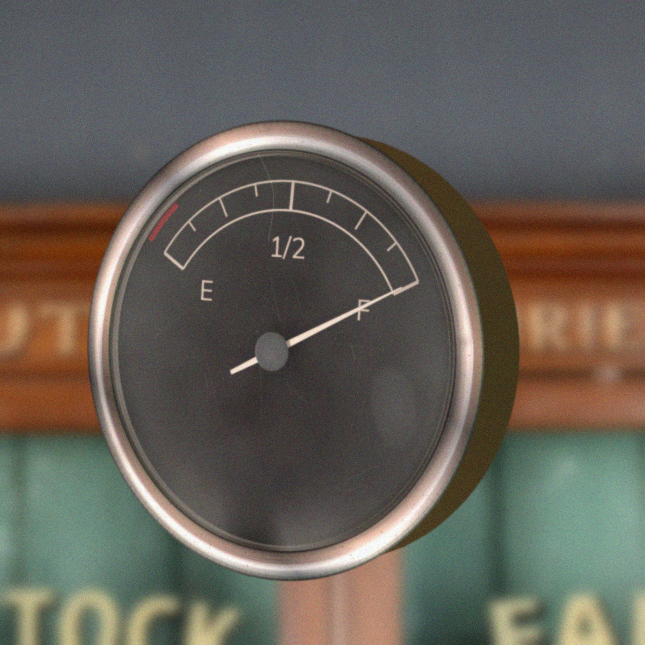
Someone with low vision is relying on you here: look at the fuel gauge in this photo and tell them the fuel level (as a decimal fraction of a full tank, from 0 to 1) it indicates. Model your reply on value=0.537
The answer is value=1
